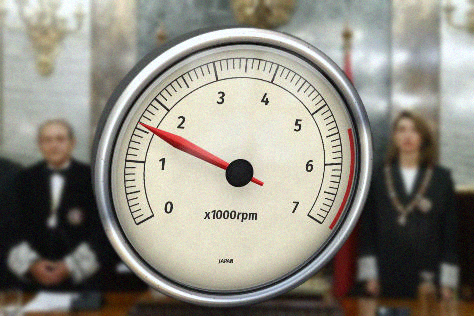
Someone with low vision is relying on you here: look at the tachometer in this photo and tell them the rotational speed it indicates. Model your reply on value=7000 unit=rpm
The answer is value=1600 unit=rpm
